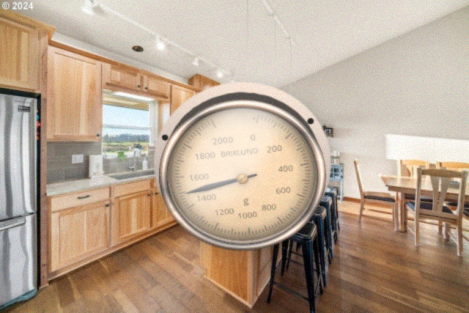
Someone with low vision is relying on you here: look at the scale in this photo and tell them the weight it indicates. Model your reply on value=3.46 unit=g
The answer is value=1500 unit=g
